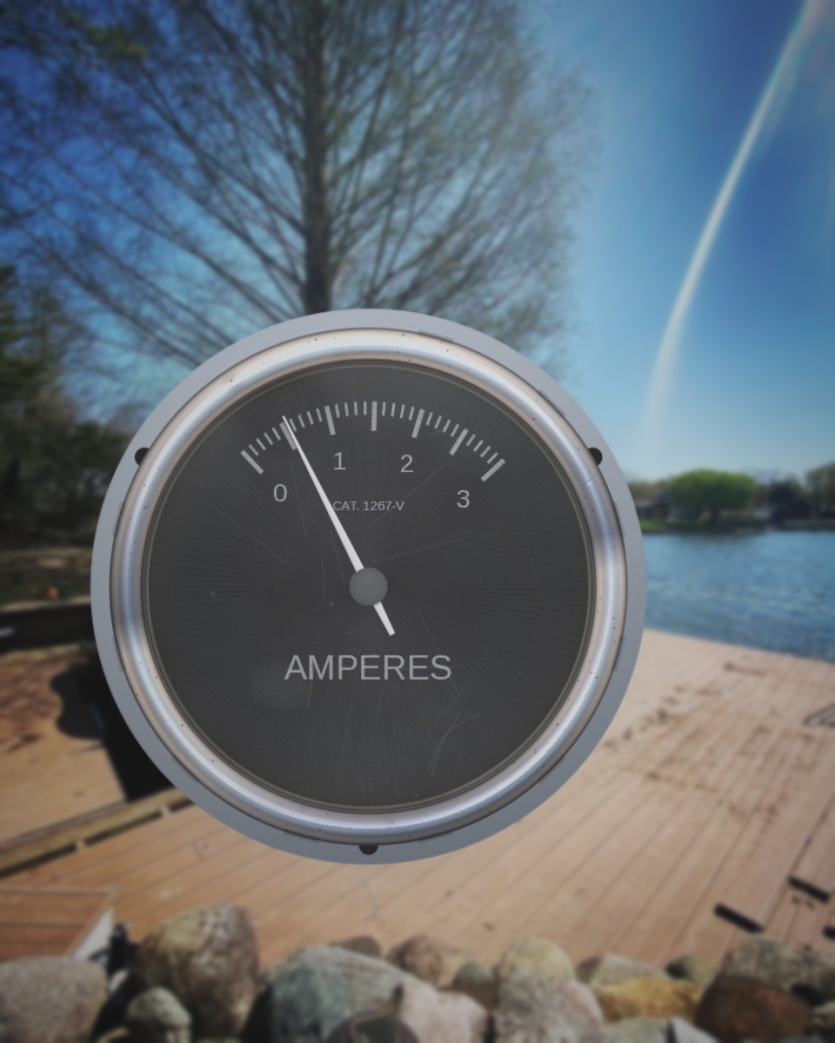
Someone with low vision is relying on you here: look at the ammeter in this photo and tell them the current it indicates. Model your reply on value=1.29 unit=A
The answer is value=0.55 unit=A
